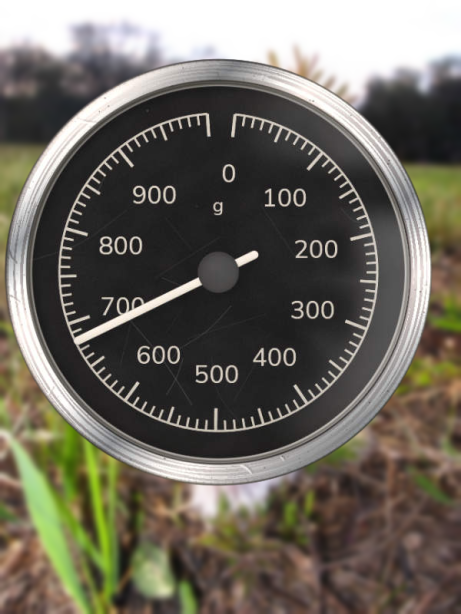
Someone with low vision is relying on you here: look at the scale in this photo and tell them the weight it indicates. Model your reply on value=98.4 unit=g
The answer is value=680 unit=g
